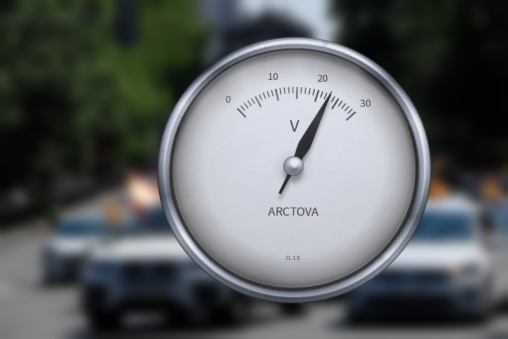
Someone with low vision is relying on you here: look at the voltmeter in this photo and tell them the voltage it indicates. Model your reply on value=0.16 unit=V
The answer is value=23 unit=V
